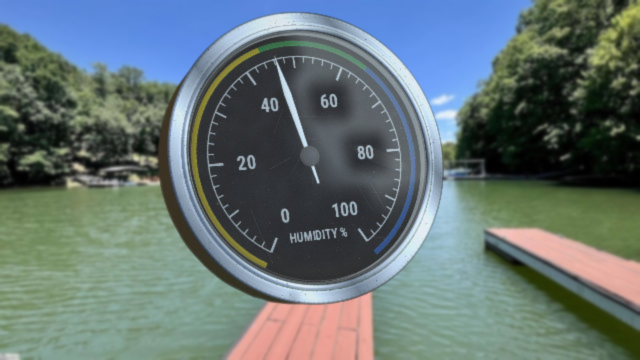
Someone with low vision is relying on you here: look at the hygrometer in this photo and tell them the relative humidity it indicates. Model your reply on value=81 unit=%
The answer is value=46 unit=%
